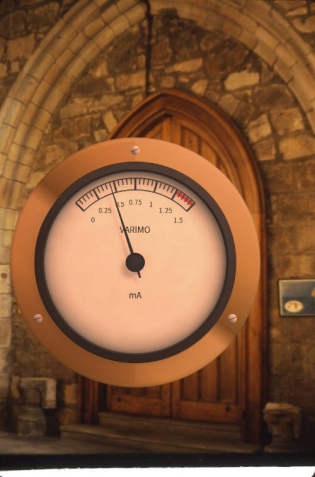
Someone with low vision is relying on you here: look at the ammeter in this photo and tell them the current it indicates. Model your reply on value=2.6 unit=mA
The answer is value=0.45 unit=mA
